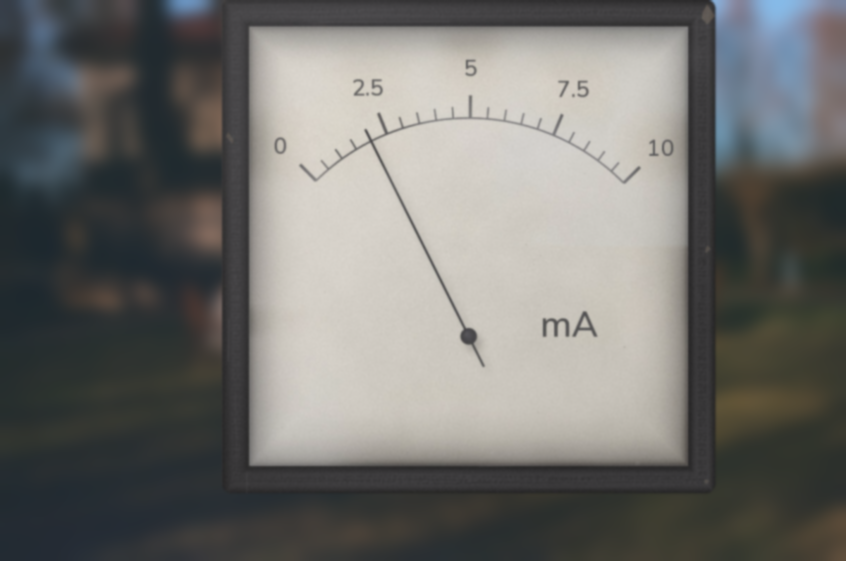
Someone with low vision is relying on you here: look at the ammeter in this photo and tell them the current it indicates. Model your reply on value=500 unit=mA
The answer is value=2 unit=mA
